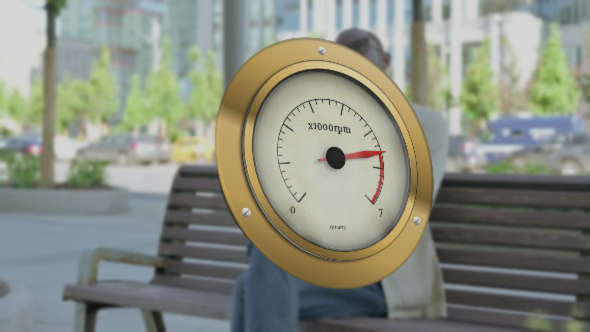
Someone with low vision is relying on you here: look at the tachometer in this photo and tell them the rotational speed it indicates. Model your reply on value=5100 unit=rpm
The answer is value=5600 unit=rpm
